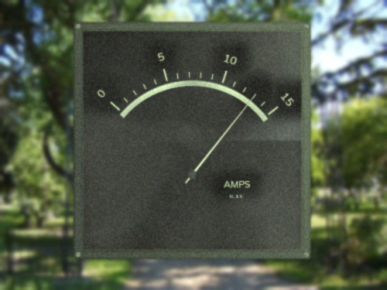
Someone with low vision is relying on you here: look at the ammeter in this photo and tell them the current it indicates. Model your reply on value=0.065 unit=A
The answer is value=13 unit=A
